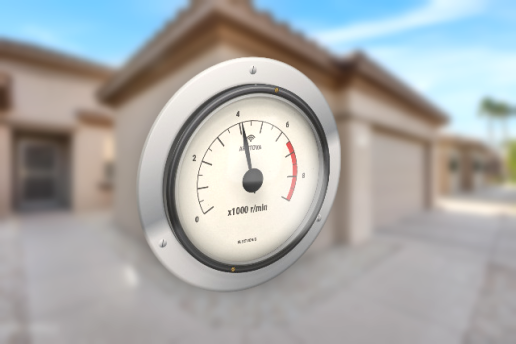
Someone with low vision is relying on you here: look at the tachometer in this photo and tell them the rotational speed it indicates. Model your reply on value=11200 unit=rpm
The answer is value=4000 unit=rpm
